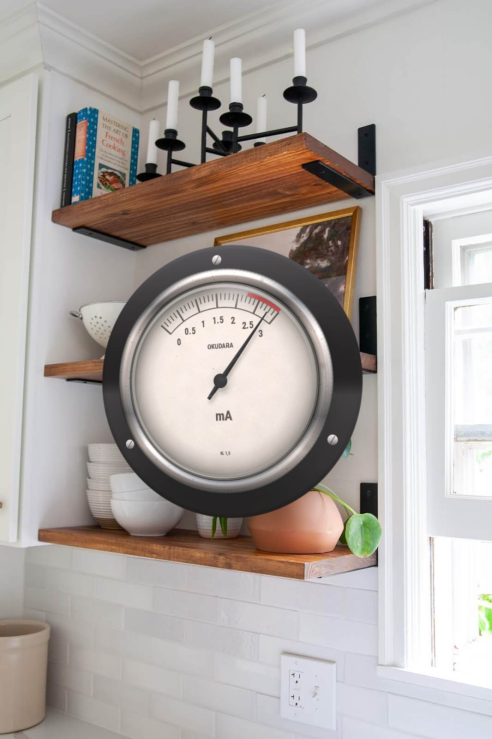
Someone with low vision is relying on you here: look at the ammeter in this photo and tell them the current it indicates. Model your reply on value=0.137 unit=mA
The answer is value=2.8 unit=mA
